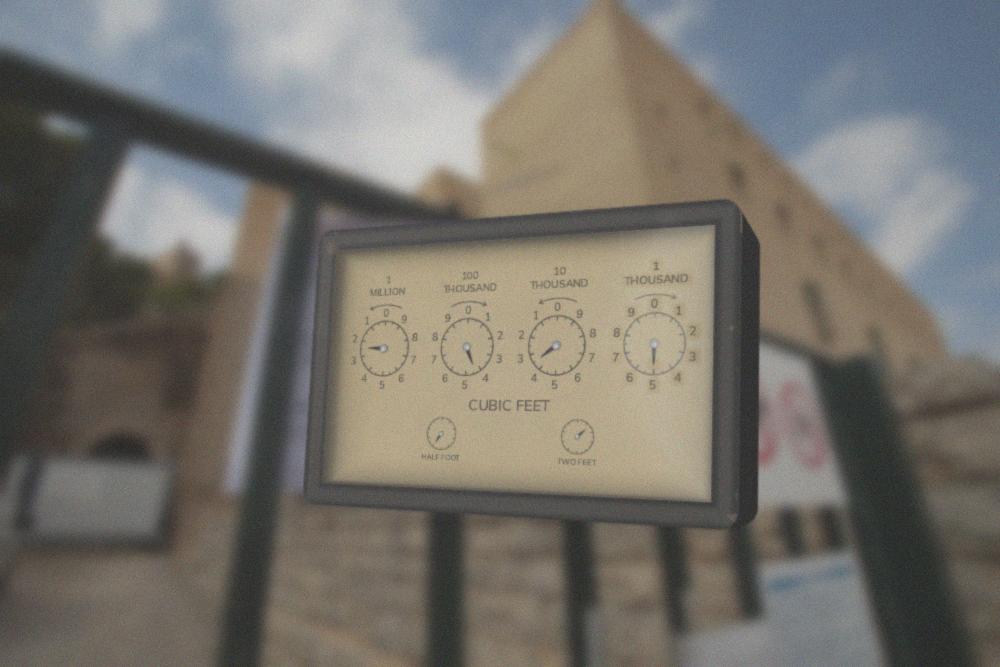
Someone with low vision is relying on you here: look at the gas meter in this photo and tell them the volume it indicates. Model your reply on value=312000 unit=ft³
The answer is value=243500 unit=ft³
